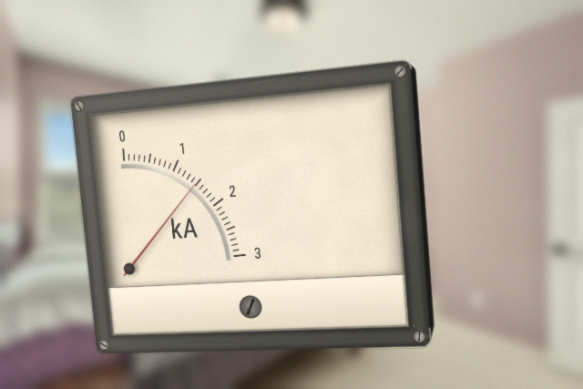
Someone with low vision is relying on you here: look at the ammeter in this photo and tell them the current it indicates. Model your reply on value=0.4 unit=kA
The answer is value=1.5 unit=kA
